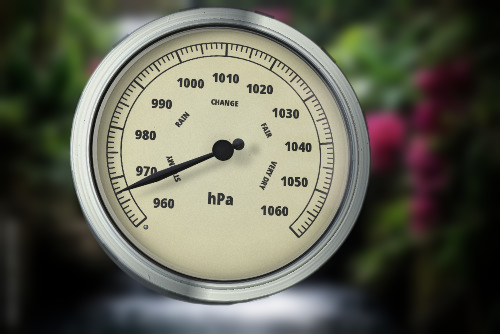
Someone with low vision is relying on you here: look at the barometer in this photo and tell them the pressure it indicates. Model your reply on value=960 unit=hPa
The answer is value=967 unit=hPa
